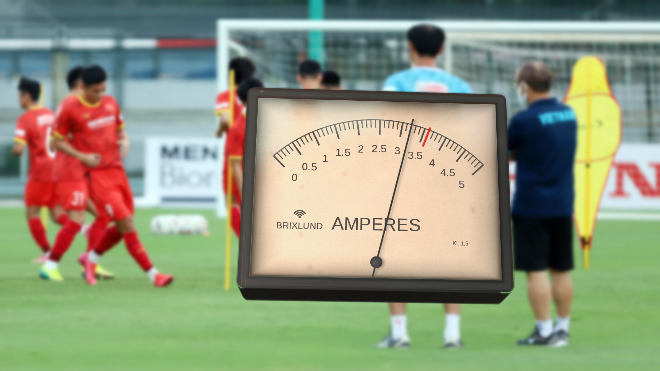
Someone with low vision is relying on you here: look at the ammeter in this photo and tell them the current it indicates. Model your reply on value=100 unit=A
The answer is value=3.2 unit=A
